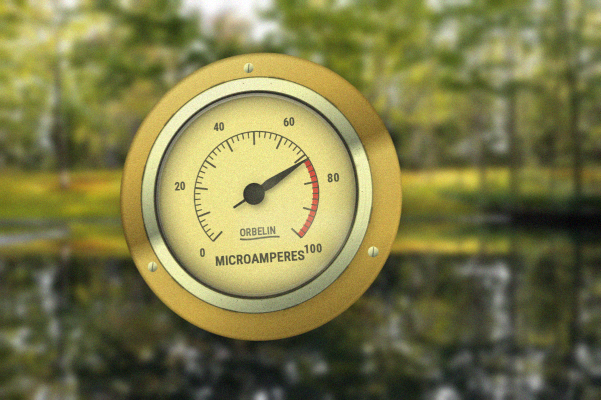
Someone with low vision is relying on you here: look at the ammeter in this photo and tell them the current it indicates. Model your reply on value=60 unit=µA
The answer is value=72 unit=µA
